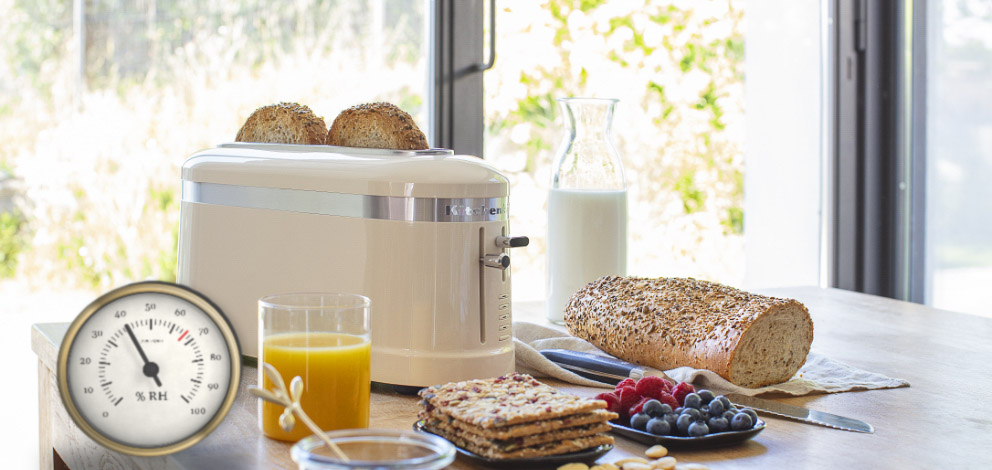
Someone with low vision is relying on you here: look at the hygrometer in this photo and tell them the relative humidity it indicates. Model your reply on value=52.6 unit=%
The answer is value=40 unit=%
